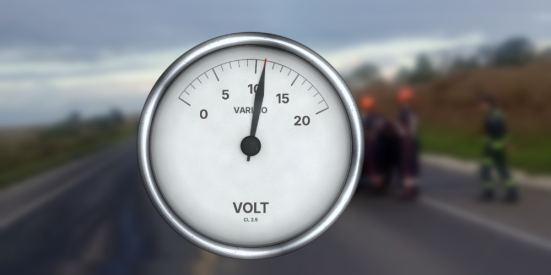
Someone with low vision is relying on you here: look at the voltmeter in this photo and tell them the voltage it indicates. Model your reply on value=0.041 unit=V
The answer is value=11 unit=V
